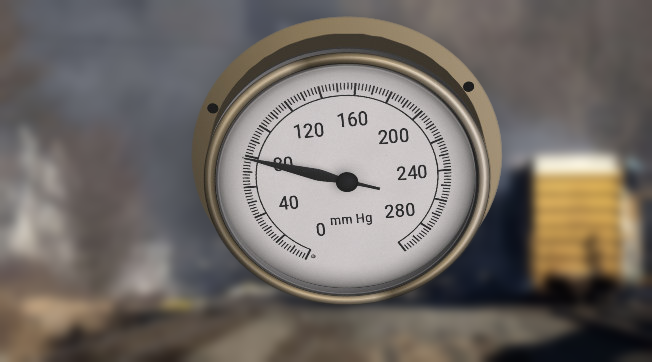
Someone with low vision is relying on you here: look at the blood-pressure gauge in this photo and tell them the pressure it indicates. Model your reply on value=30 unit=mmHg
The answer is value=80 unit=mmHg
